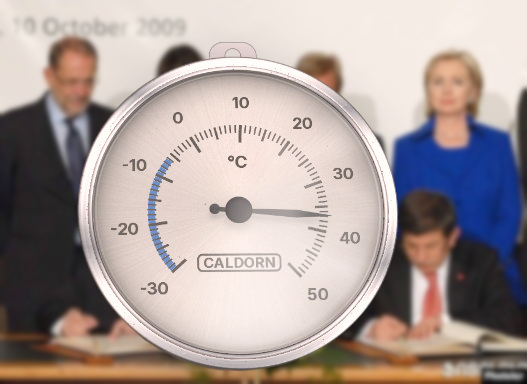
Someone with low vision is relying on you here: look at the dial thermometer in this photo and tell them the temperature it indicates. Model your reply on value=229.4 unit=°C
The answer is value=37 unit=°C
